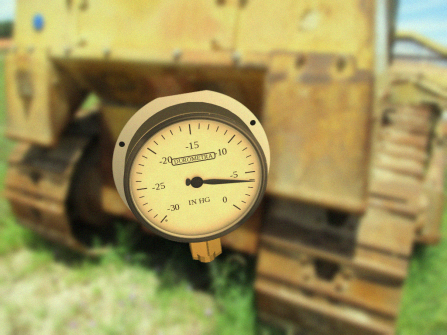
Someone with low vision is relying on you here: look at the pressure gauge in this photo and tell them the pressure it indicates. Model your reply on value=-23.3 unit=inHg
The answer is value=-4 unit=inHg
